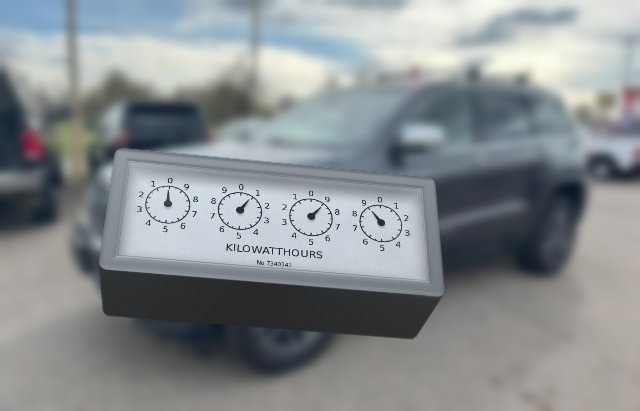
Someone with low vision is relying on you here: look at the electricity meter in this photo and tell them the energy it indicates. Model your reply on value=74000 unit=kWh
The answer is value=89 unit=kWh
